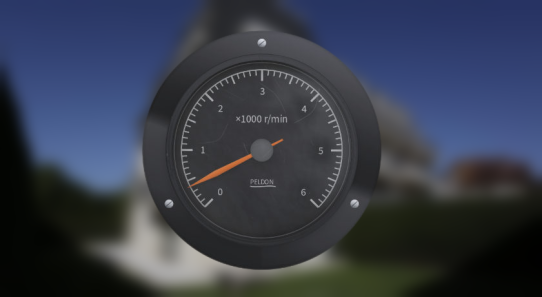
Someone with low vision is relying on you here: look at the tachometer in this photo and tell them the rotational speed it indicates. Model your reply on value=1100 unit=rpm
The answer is value=400 unit=rpm
